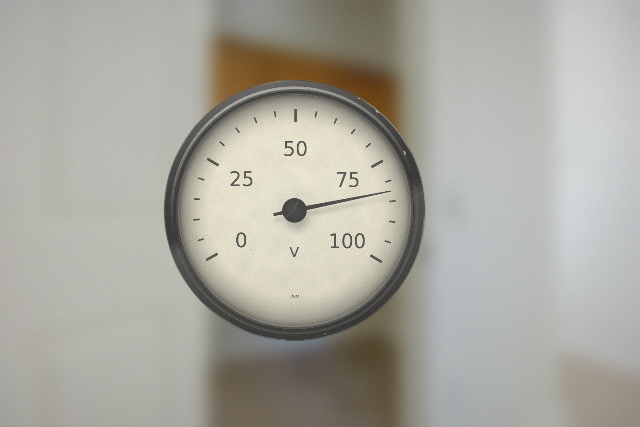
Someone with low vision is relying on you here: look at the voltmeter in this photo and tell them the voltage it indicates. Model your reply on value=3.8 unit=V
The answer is value=82.5 unit=V
